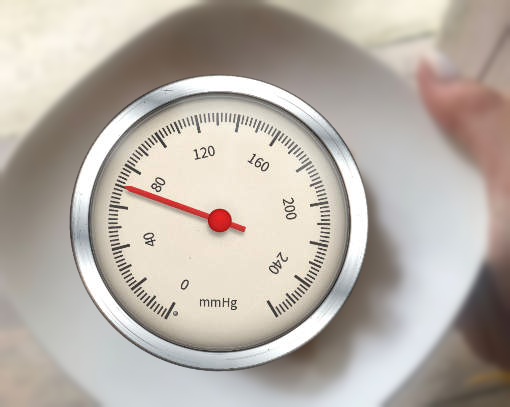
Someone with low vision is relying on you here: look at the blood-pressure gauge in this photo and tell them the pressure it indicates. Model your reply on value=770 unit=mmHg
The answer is value=70 unit=mmHg
